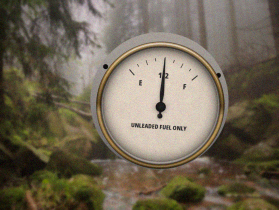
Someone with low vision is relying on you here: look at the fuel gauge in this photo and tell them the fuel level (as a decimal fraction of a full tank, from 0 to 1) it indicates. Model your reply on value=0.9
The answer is value=0.5
